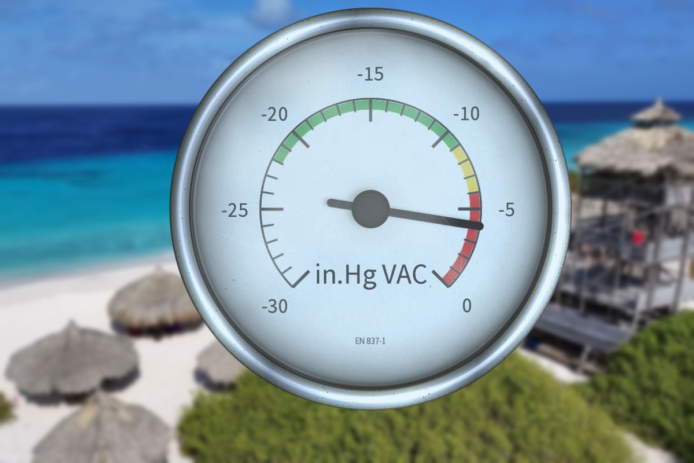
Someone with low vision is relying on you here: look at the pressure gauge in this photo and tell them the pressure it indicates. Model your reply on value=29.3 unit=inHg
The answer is value=-4 unit=inHg
